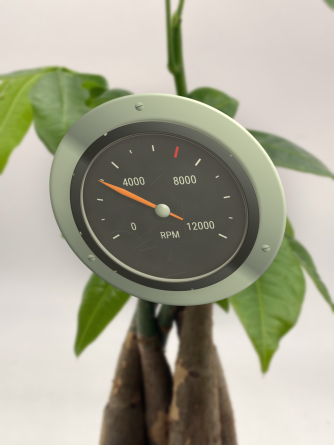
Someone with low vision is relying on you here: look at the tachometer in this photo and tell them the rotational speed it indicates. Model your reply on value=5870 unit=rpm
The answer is value=3000 unit=rpm
